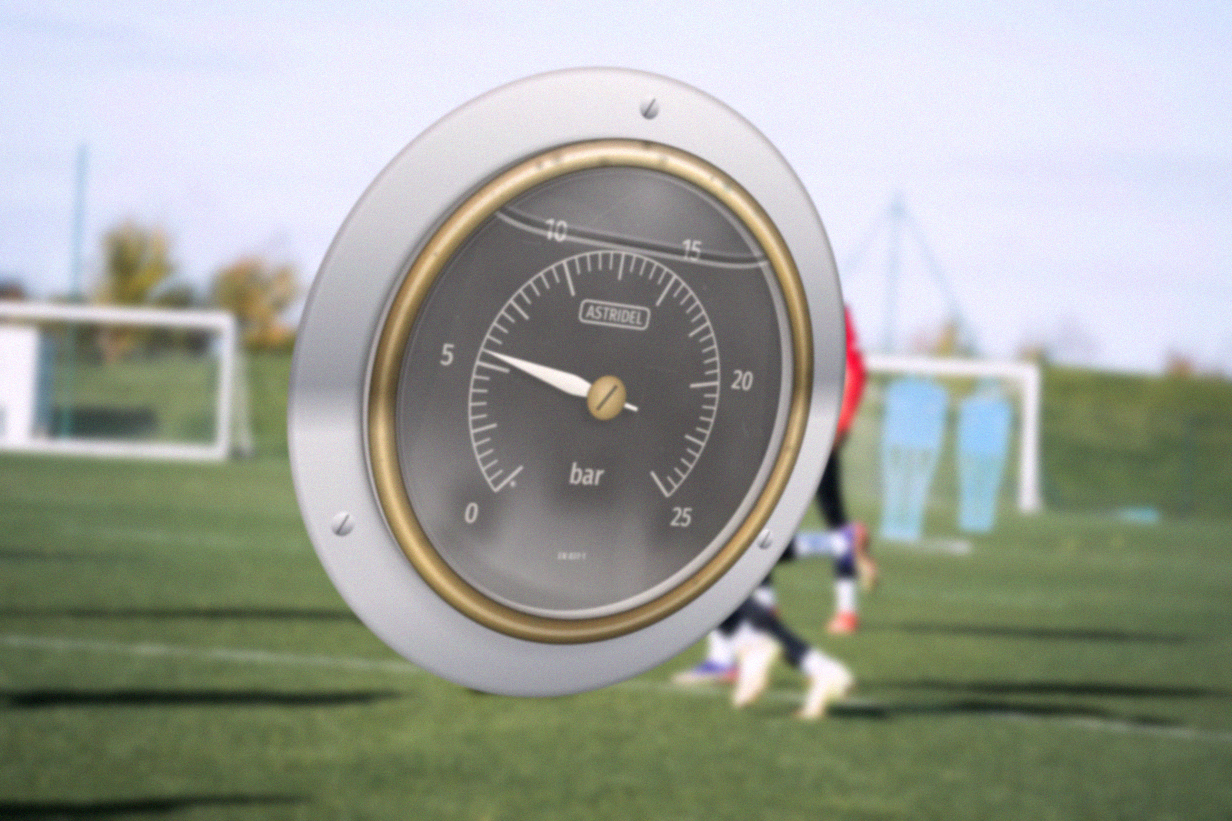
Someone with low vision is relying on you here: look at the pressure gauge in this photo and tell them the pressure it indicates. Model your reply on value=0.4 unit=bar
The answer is value=5.5 unit=bar
